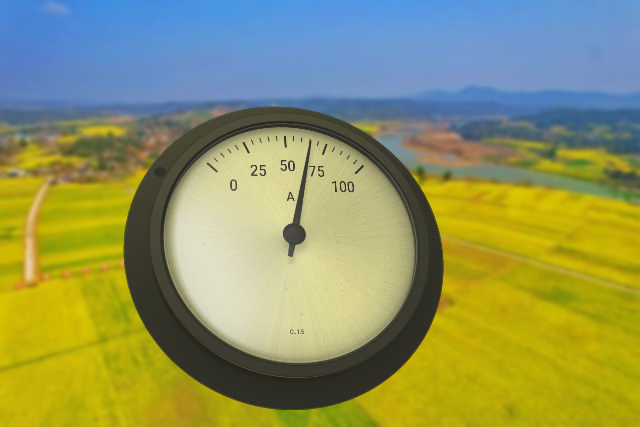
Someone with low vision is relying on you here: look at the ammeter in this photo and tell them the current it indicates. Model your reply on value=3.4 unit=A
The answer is value=65 unit=A
